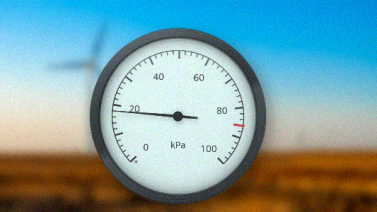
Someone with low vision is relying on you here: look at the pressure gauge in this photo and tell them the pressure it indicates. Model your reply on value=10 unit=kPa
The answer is value=18 unit=kPa
